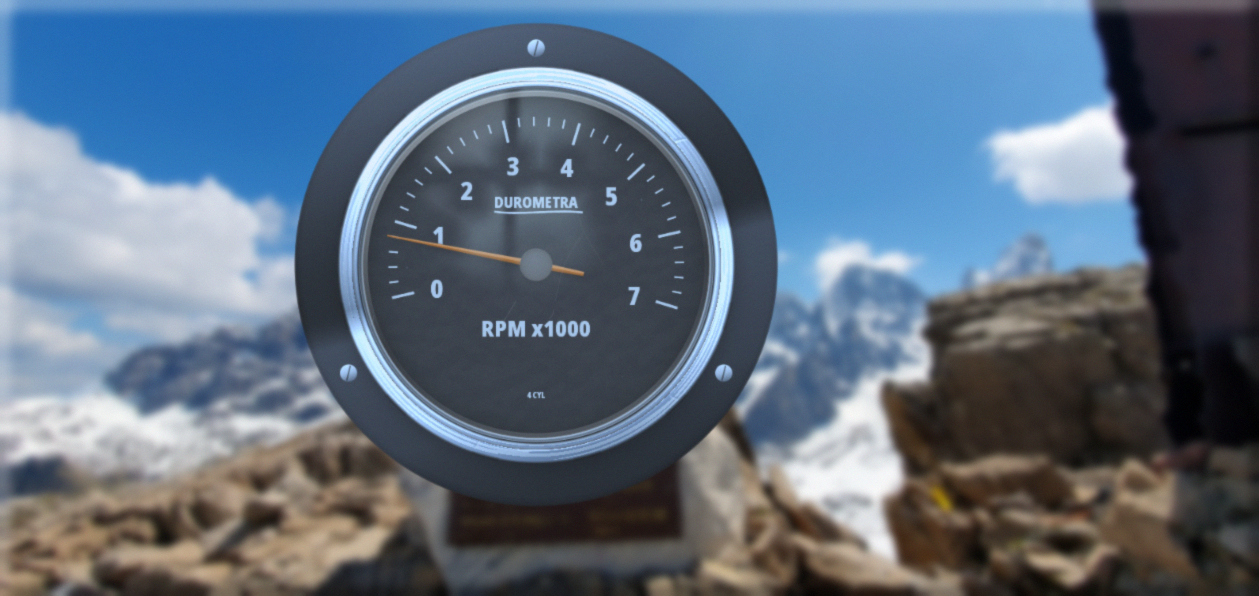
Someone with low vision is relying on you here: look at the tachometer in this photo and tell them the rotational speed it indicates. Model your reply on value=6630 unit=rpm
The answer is value=800 unit=rpm
